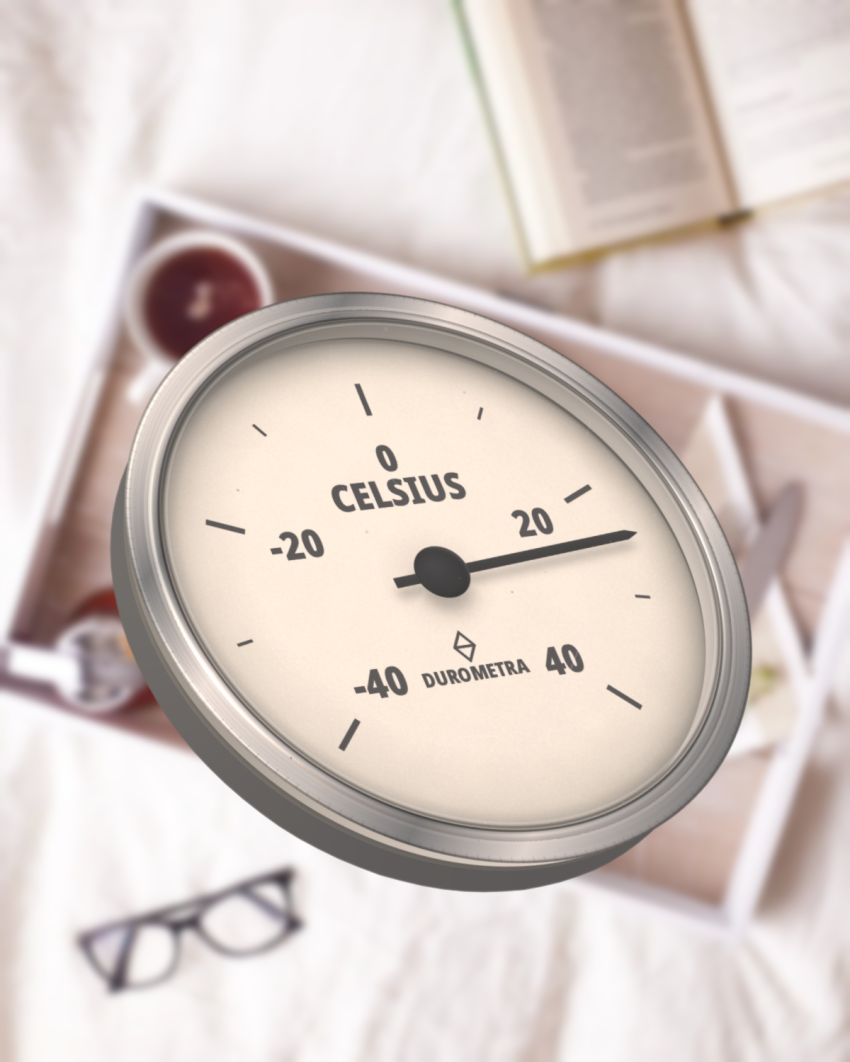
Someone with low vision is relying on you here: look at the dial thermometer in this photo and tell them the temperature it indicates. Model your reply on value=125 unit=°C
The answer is value=25 unit=°C
